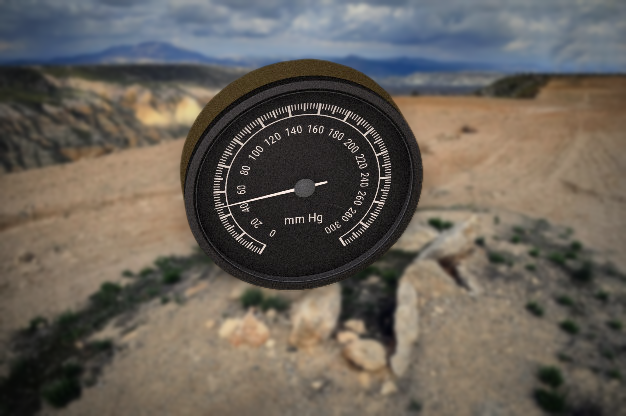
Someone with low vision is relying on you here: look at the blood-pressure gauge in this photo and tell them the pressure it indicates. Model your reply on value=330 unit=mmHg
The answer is value=50 unit=mmHg
